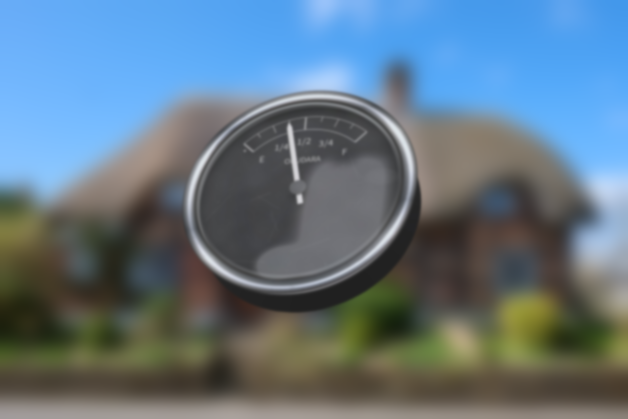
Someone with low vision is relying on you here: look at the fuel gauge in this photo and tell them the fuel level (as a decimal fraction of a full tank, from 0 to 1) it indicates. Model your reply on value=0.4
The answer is value=0.375
